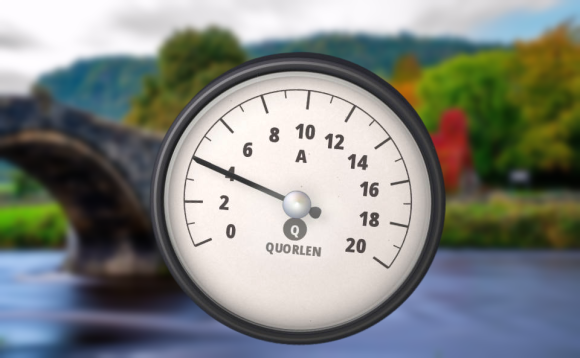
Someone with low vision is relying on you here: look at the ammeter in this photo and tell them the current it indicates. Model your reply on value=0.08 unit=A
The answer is value=4 unit=A
